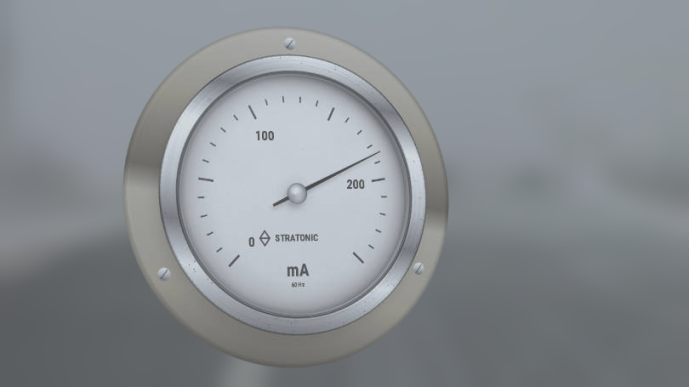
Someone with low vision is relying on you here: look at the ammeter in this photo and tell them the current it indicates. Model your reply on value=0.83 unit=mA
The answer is value=185 unit=mA
